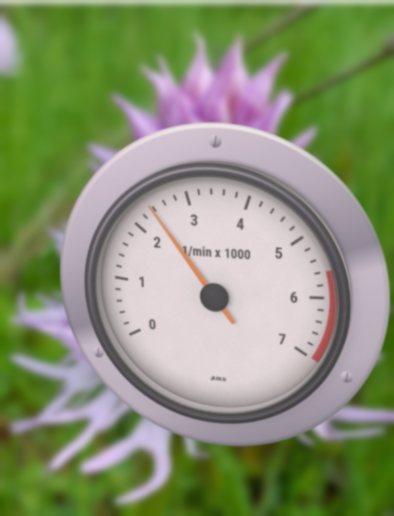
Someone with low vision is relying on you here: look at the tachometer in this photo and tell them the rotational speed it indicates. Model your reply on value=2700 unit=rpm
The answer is value=2400 unit=rpm
